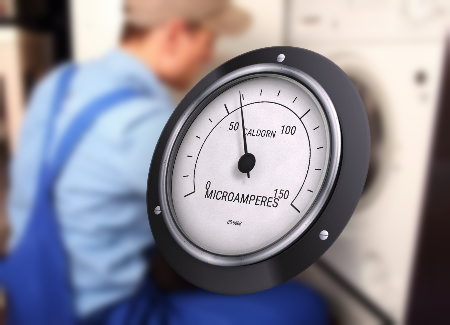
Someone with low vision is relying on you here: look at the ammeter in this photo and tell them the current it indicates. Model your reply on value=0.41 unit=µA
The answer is value=60 unit=µA
